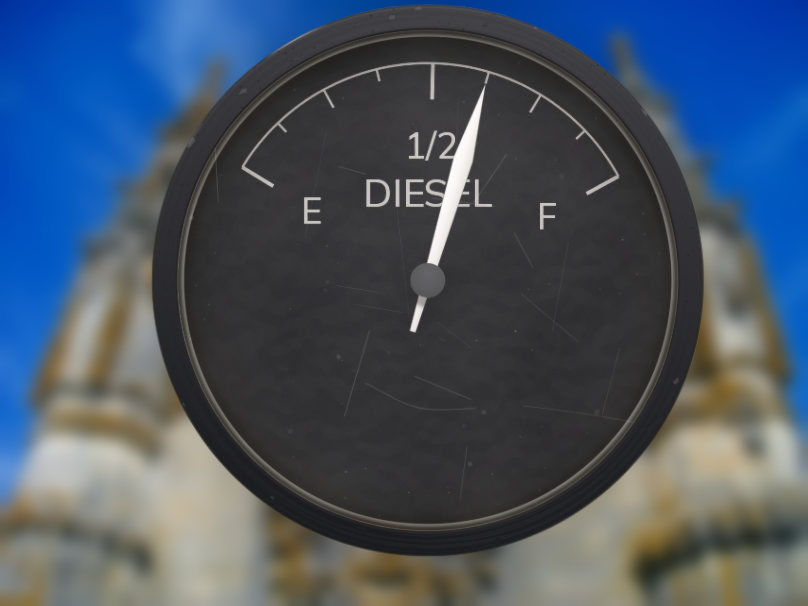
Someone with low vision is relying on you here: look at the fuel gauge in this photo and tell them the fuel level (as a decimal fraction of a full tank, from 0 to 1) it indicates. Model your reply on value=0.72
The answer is value=0.625
